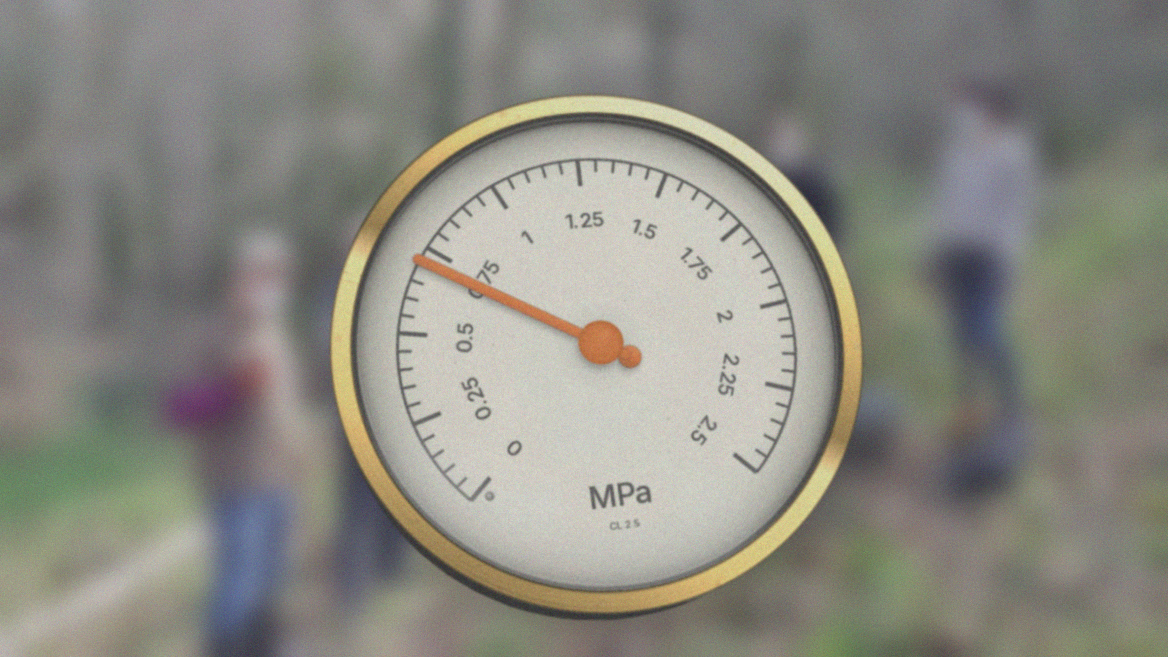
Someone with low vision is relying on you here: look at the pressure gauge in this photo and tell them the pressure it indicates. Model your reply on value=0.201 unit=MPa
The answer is value=0.7 unit=MPa
